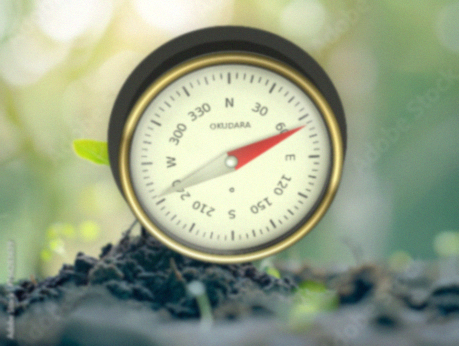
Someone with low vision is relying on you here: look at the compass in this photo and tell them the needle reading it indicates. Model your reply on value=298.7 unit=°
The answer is value=65 unit=°
